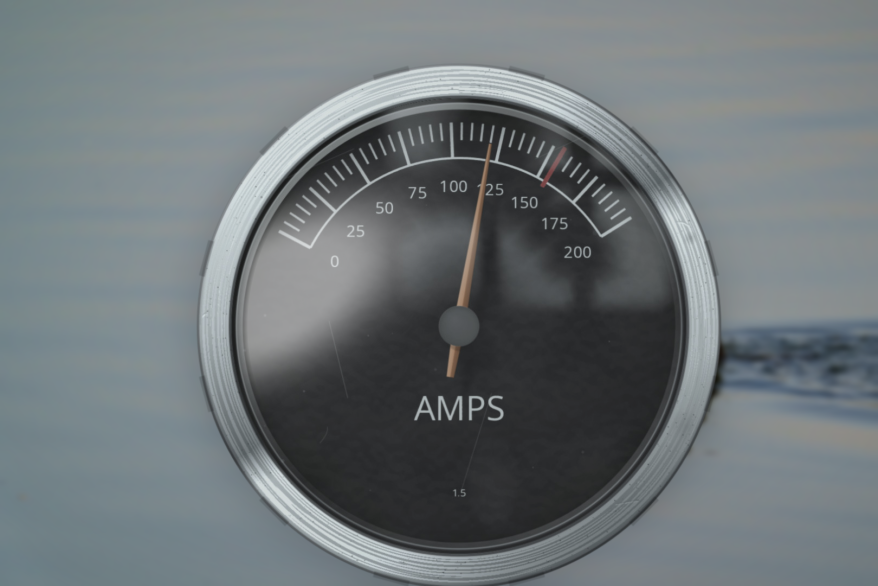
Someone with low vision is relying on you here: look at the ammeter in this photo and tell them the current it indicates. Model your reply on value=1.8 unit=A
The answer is value=120 unit=A
